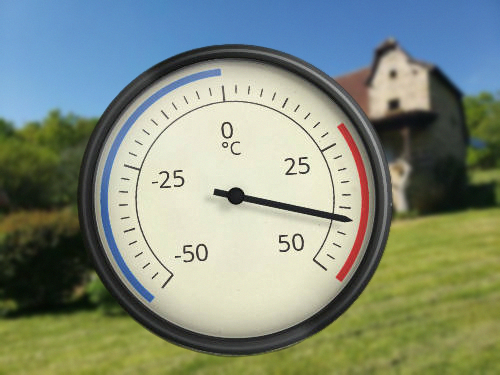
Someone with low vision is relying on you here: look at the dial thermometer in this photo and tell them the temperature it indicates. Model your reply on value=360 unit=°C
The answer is value=40 unit=°C
